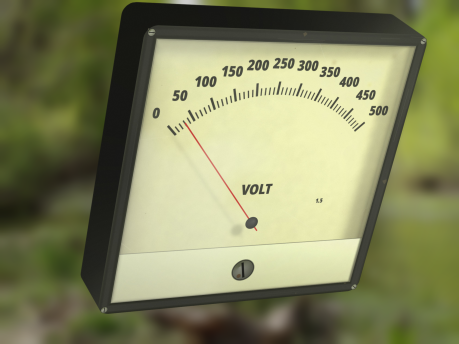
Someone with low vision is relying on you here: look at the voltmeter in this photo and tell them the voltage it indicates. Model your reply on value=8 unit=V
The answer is value=30 unit=V
